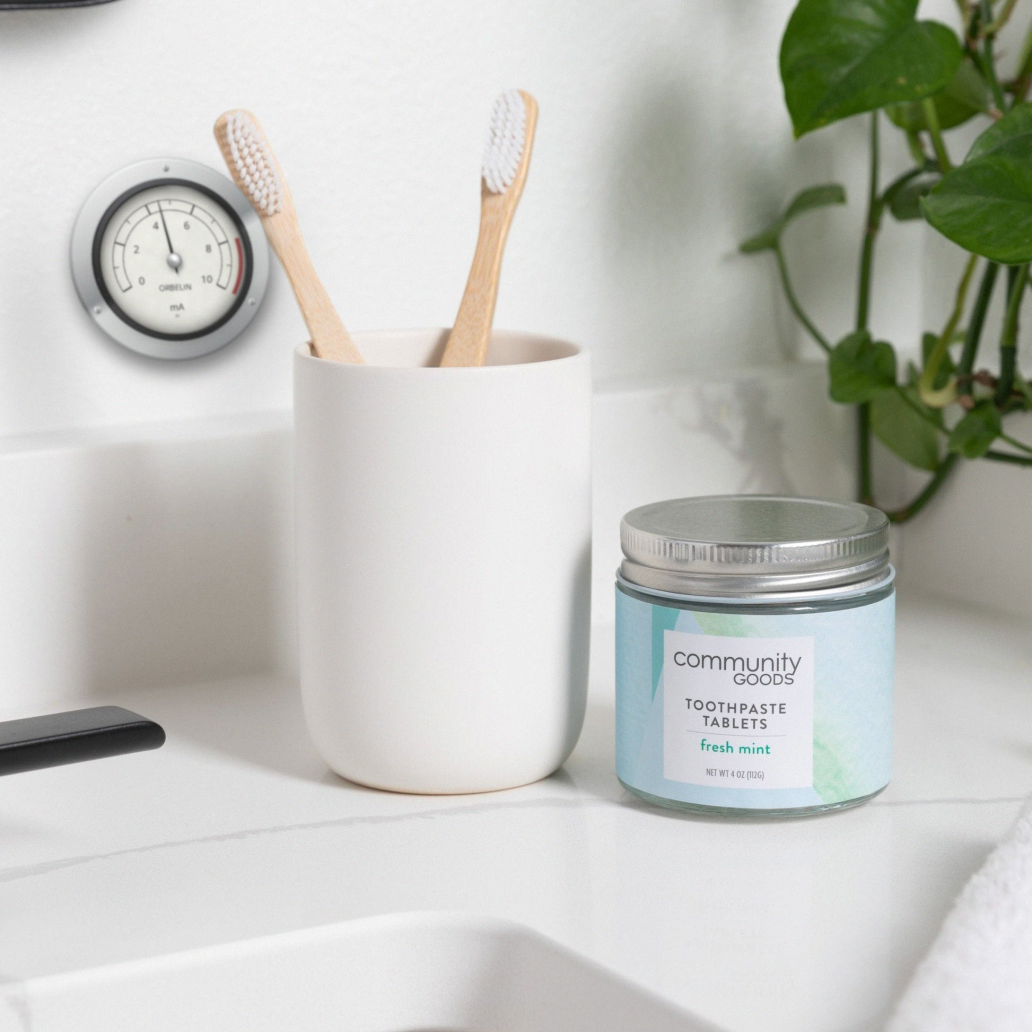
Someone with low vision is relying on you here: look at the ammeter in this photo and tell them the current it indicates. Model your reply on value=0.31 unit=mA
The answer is value=4.5 unit=mA
